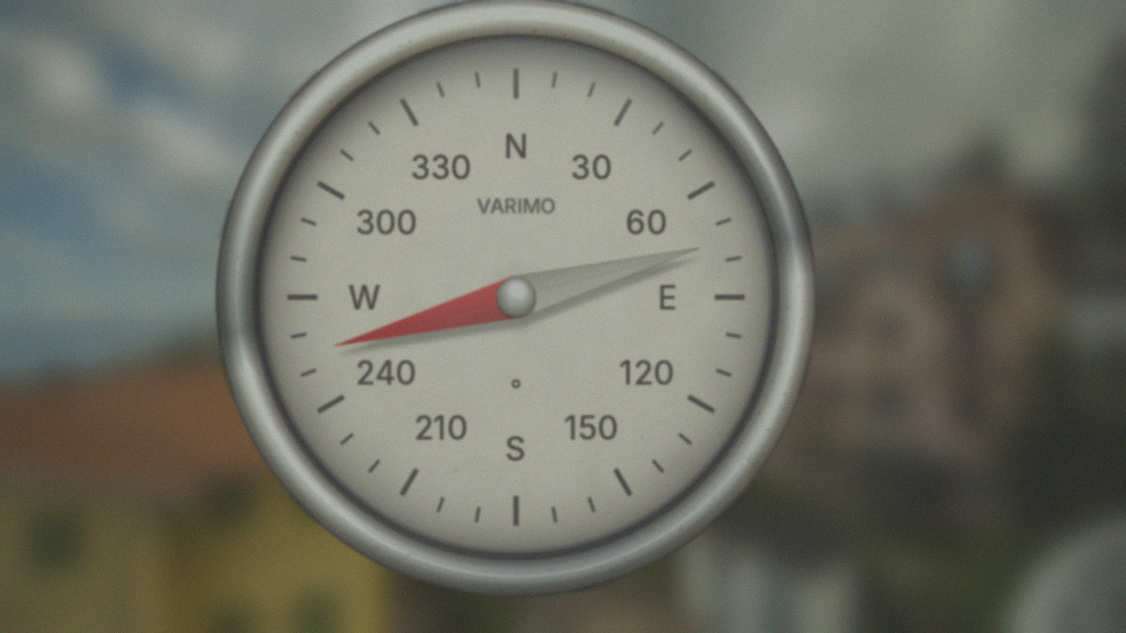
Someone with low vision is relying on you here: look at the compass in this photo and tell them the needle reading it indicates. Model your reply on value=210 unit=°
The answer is value=255 unit=°
